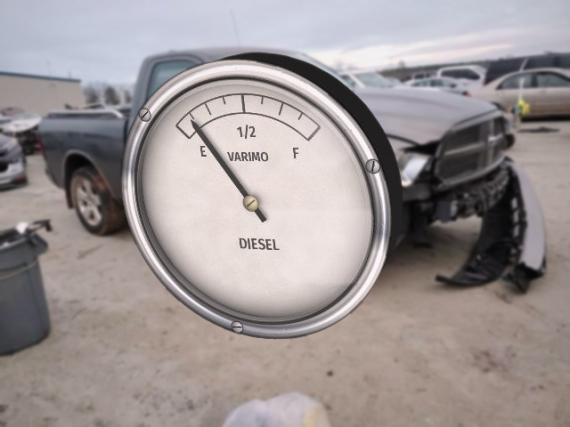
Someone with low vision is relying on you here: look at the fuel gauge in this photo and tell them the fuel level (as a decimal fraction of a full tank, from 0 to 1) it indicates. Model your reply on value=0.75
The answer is value=0.125
